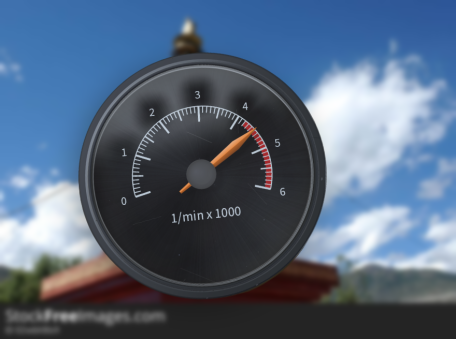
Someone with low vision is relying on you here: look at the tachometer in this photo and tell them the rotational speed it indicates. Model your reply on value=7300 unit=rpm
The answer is value=4500 unit=rpm
